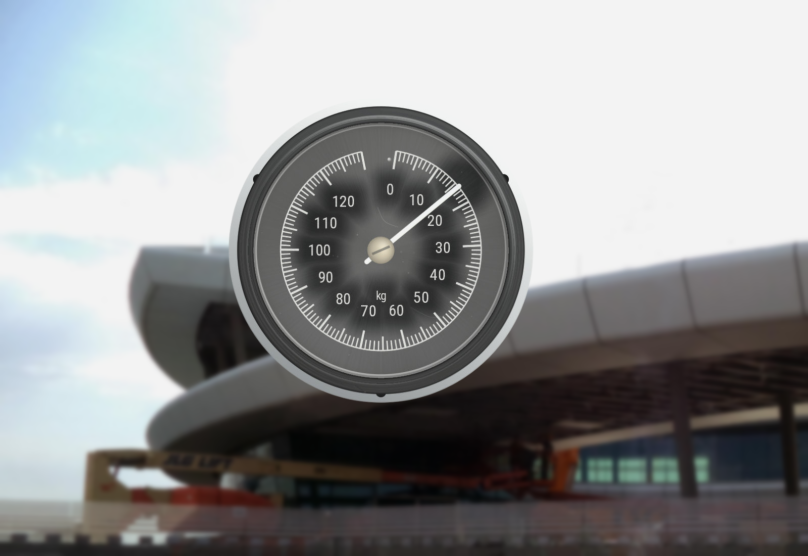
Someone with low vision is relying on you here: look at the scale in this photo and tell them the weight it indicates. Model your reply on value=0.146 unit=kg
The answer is value=16 unit=kg
